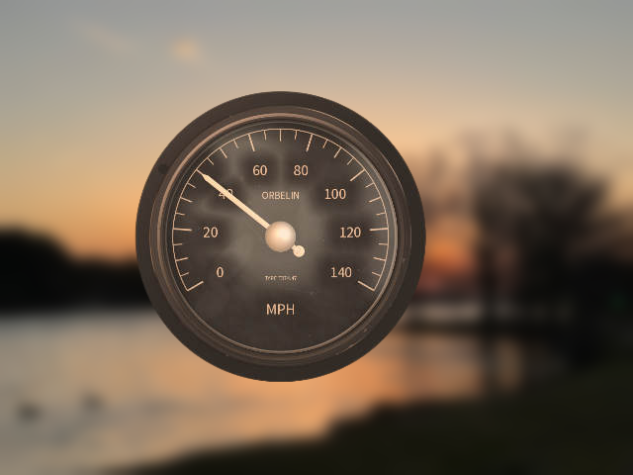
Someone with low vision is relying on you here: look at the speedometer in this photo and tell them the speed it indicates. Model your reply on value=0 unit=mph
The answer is value=40 unit=mph
